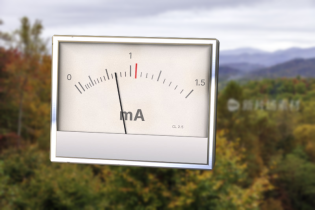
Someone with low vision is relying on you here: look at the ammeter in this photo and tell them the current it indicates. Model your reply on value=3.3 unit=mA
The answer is value=0.85 unit=mA
